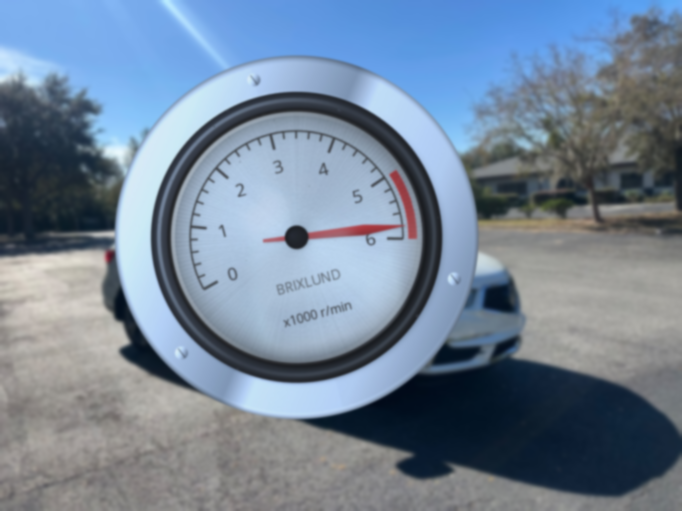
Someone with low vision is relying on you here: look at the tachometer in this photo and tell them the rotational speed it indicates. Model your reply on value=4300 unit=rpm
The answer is value=5800 unit=rpm
